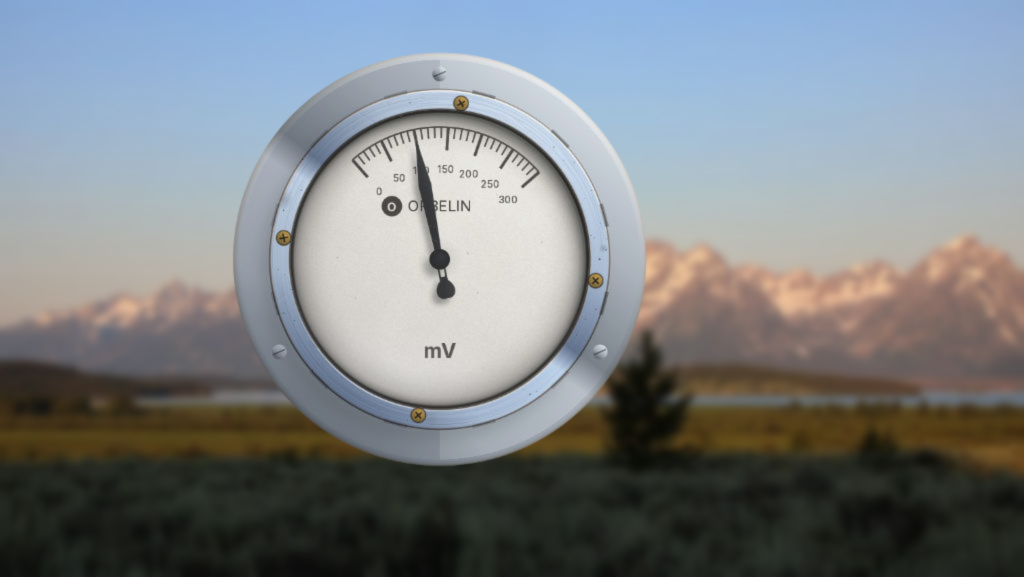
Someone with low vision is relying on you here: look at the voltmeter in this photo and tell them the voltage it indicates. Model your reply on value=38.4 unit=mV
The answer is value=100 unit=mV
